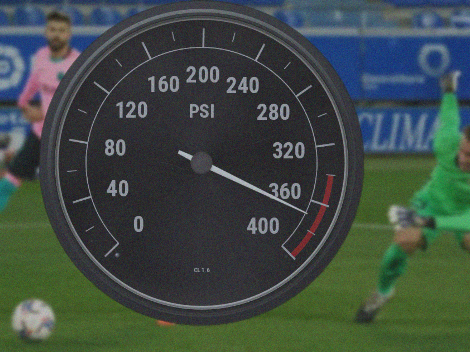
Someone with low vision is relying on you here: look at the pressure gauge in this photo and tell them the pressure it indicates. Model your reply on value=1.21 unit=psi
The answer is value=370 unit=psi
